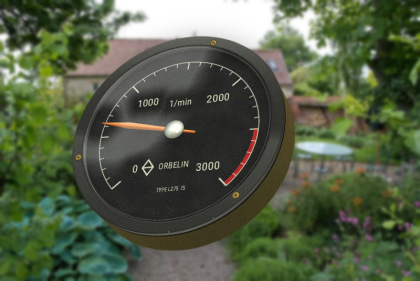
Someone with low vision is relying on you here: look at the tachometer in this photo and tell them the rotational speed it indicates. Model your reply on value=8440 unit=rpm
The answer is value=600 unit=rpm
